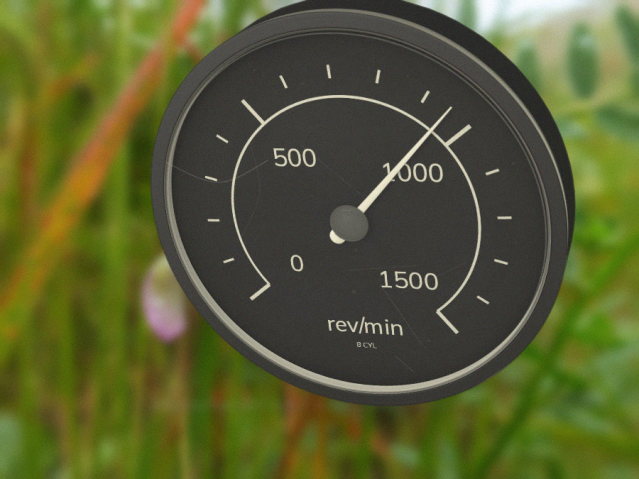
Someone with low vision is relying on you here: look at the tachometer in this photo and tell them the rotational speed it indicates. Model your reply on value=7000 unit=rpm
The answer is value=950 unit=rpm
